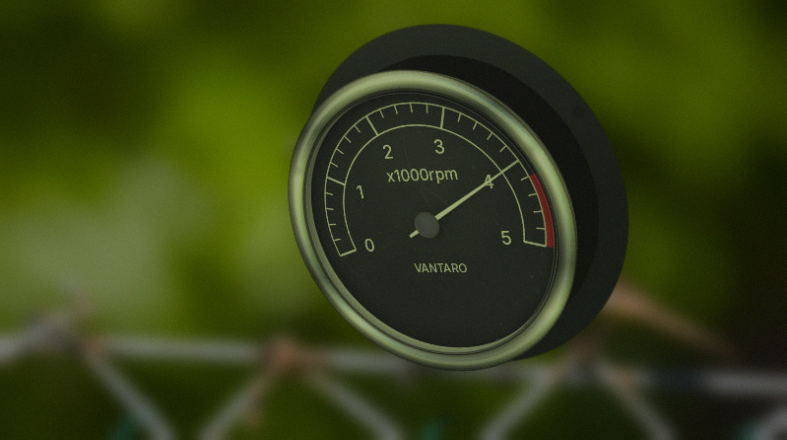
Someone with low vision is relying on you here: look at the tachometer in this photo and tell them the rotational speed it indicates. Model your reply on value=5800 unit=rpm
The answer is value=4000 unit=rpm
